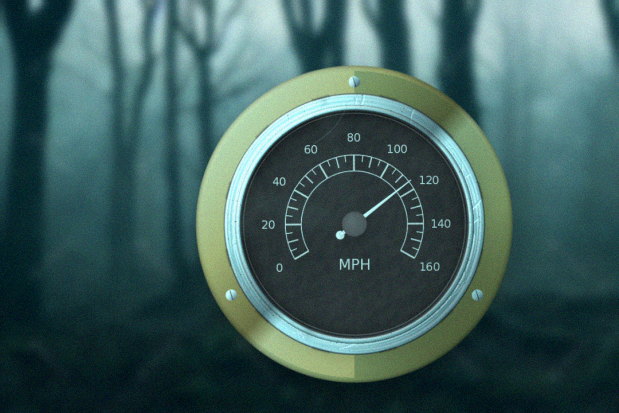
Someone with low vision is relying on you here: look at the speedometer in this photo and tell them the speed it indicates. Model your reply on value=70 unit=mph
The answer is value=115 unit=mph
